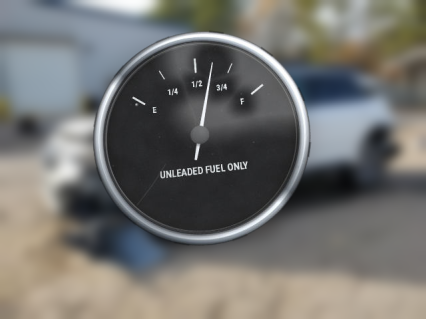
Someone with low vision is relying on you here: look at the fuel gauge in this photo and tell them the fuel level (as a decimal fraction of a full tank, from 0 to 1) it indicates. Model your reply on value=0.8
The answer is value=0.625
